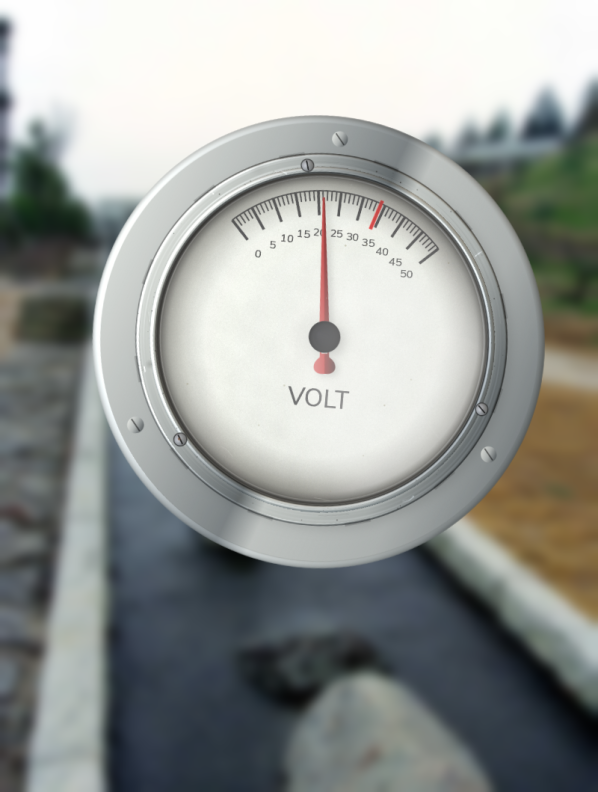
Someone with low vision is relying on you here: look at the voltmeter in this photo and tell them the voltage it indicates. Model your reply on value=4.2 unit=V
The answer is value=21 unit=V
